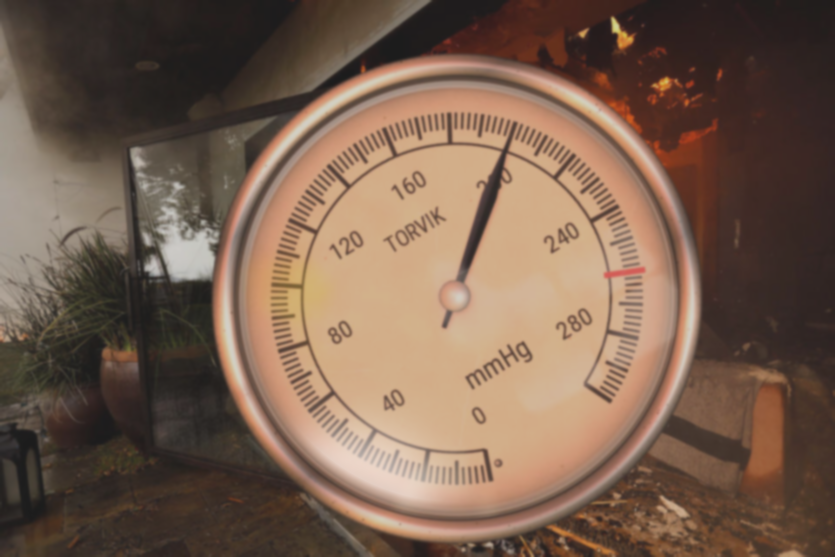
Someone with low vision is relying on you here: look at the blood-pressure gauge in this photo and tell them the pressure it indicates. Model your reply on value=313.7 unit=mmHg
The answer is value=200 unit=mmHg
